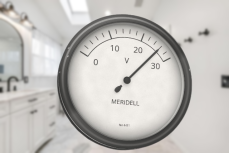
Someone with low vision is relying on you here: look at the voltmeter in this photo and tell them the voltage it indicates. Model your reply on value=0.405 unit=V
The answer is value=26 unit=V
